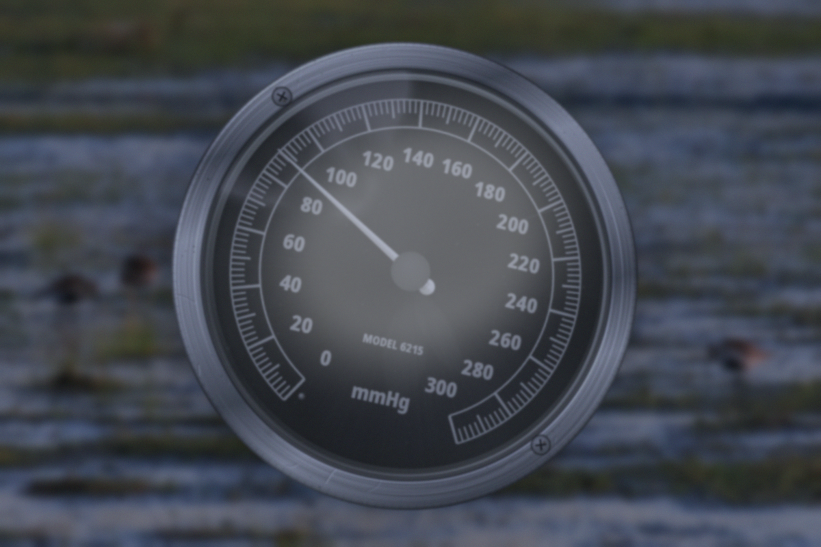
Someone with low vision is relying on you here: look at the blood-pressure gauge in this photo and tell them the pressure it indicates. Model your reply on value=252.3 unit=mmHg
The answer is value=88 unit=mmHg
